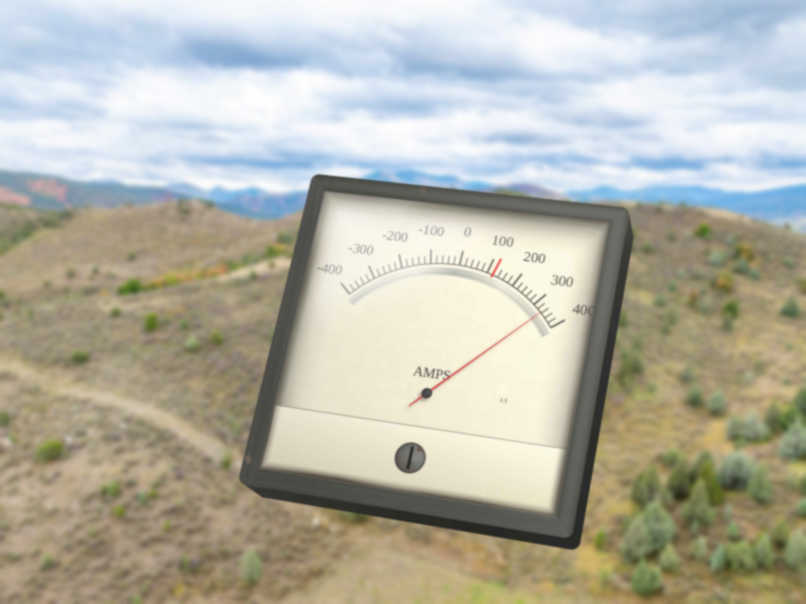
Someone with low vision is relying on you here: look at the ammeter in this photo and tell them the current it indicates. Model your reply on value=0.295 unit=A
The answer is value=340 unit=A
